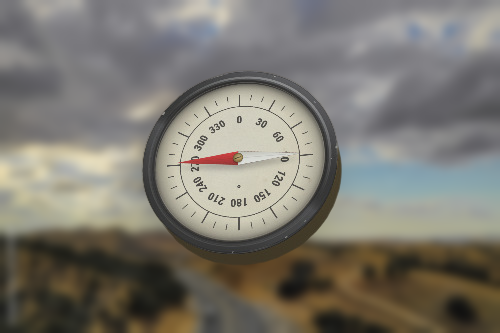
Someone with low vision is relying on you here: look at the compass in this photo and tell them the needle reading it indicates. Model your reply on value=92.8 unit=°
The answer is value=270 unit=°
